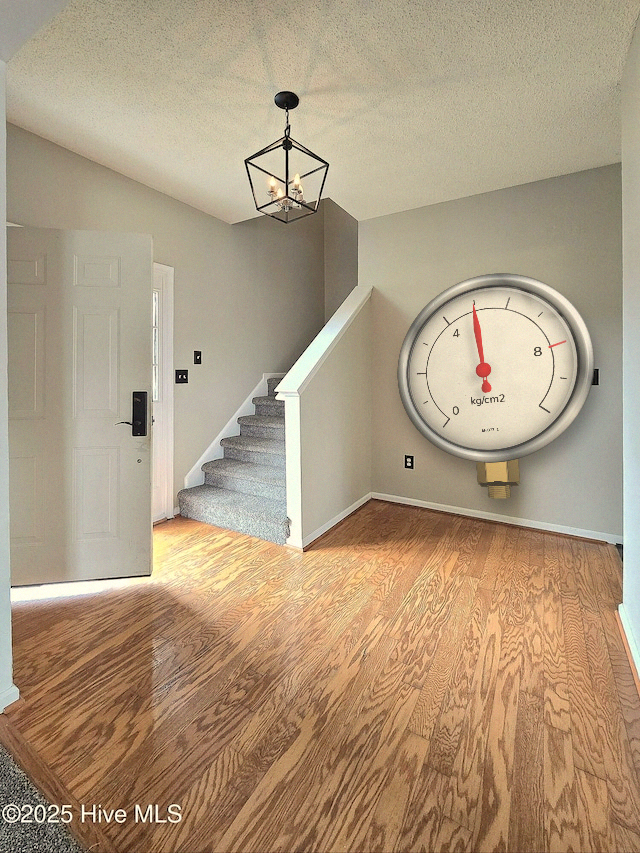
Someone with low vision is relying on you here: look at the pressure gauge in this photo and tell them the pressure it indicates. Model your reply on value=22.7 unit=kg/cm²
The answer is value=5 unit=kg/cm²
